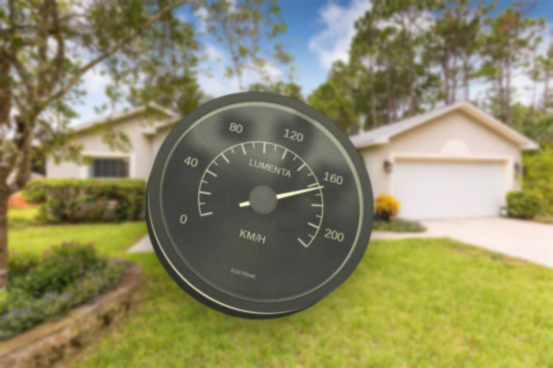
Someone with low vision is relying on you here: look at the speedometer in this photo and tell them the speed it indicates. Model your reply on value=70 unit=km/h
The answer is value=165 unit=km/h
